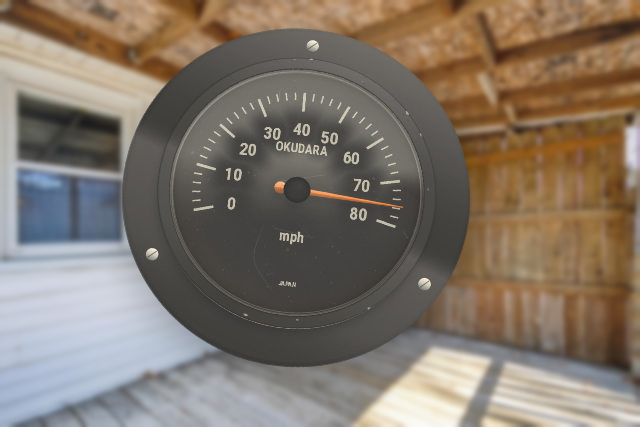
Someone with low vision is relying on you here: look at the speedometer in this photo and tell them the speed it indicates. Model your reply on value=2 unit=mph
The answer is value=76 unit=mph
